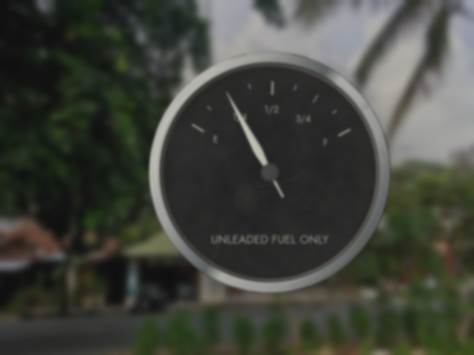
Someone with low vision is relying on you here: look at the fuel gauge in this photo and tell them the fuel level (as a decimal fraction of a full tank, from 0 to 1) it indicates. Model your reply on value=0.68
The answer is value=0.25
